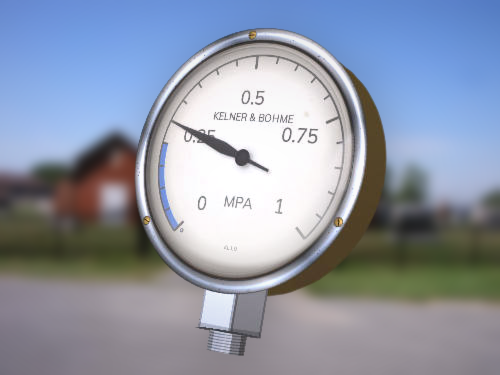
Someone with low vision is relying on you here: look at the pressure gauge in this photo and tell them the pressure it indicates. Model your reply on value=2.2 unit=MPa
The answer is value=0.25 unit=MPa
